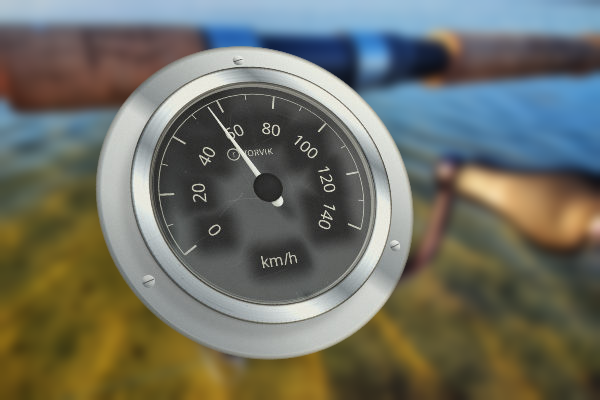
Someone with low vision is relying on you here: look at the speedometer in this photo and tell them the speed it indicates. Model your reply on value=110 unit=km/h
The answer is value=55 unit=km/h
